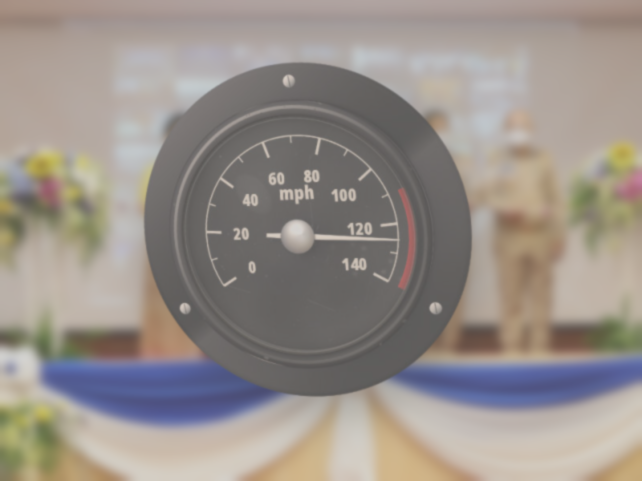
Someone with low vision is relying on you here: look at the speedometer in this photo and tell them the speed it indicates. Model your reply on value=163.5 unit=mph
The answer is value=125 unit=mph
